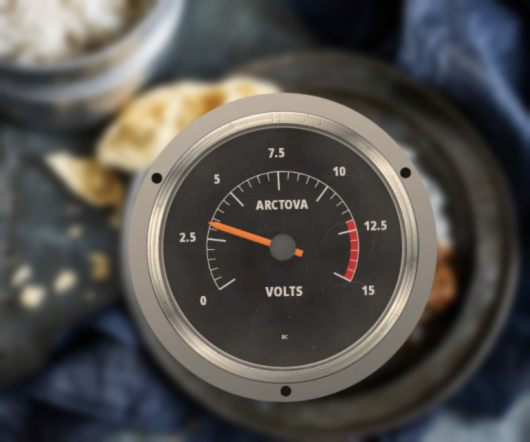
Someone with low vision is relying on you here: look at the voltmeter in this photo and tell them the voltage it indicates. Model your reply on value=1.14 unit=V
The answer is value=3.25 unit=V
